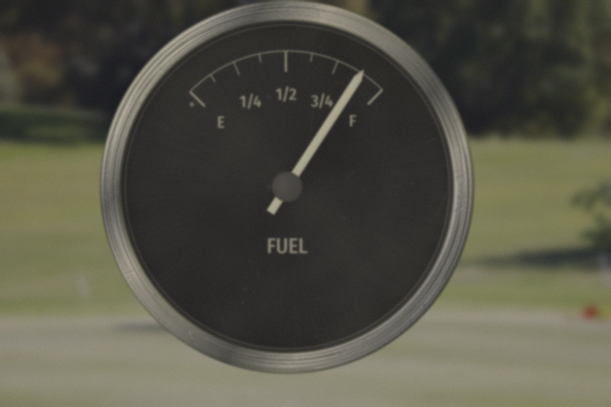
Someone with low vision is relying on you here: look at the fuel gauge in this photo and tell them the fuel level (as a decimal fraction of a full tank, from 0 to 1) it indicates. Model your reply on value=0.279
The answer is value=0.875
